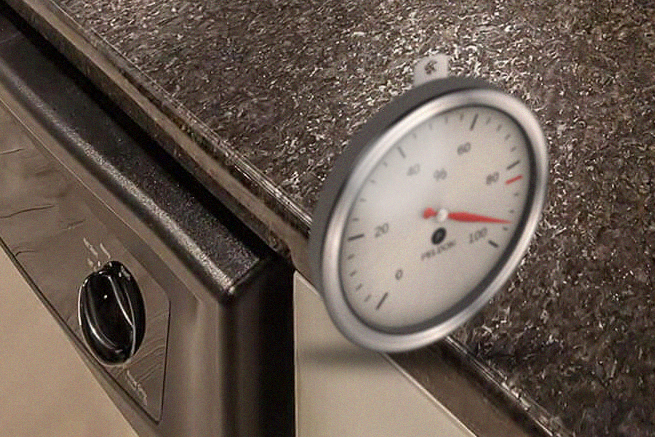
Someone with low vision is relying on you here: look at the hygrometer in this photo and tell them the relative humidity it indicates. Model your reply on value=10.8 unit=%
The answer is value=94 unit=%
